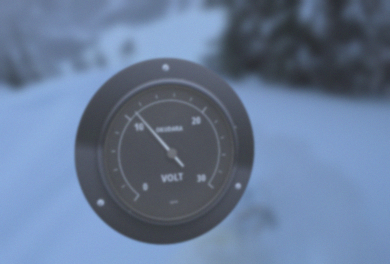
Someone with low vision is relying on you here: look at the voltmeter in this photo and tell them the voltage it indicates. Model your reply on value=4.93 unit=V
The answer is value=11 unit=V
